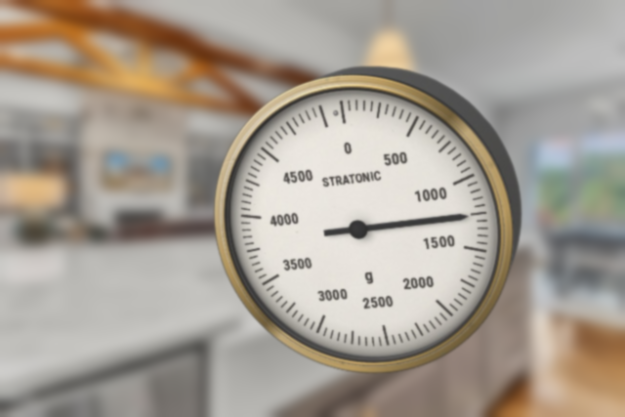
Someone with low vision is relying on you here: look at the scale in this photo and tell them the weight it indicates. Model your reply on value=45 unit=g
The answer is value=1250 unit=g
